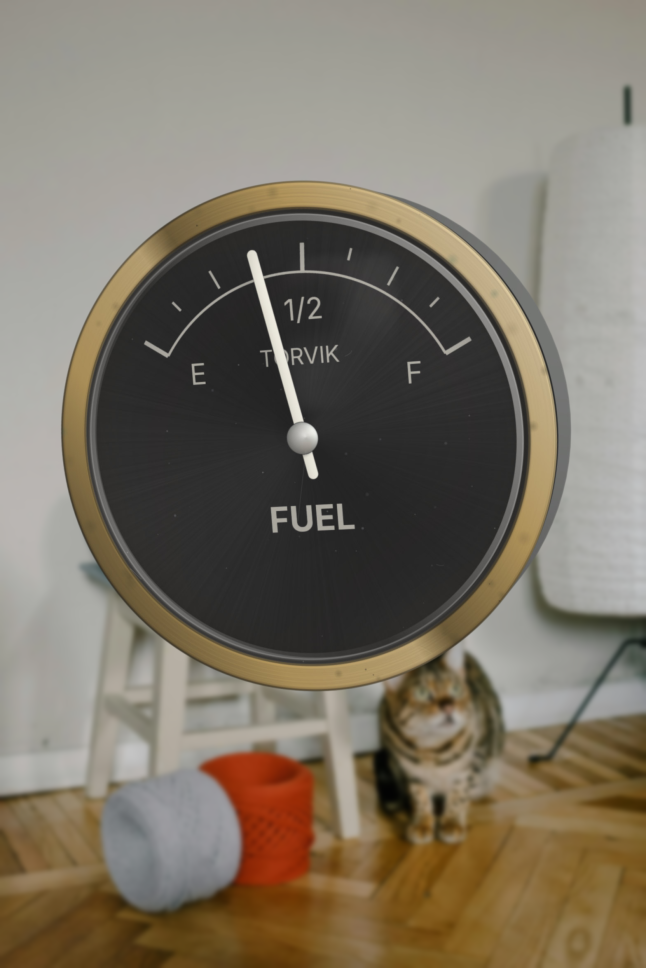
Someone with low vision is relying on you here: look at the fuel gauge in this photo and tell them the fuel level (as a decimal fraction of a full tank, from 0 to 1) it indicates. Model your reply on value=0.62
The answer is value=0.375
